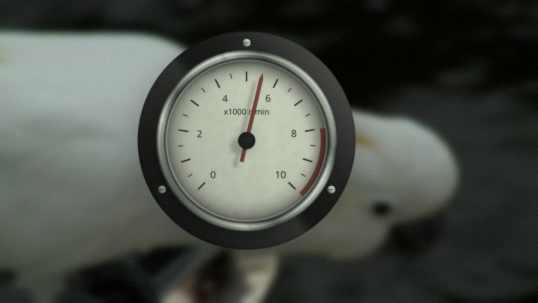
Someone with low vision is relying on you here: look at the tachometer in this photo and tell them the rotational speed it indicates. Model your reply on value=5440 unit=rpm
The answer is value=5500 unit=rpm
